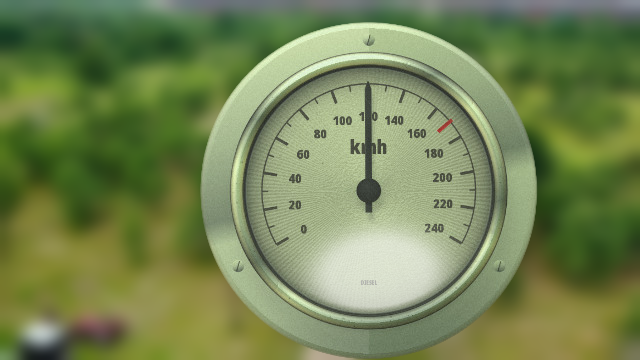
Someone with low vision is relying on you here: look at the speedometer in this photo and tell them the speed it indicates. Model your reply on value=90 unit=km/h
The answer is value=120 unit=km/h
